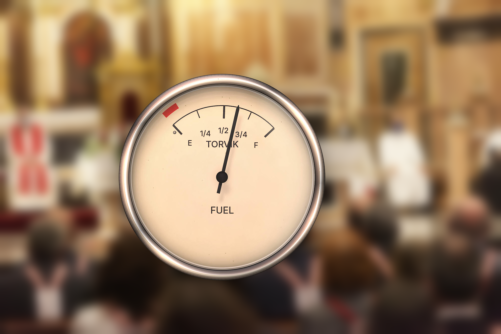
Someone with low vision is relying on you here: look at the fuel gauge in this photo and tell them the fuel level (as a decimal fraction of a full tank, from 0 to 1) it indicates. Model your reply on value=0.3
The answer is value=0.625
